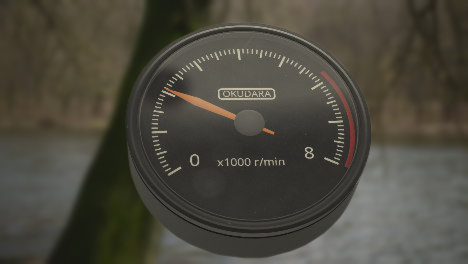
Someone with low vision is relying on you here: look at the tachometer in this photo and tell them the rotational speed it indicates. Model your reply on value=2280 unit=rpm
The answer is value=2000 unit=rpm
